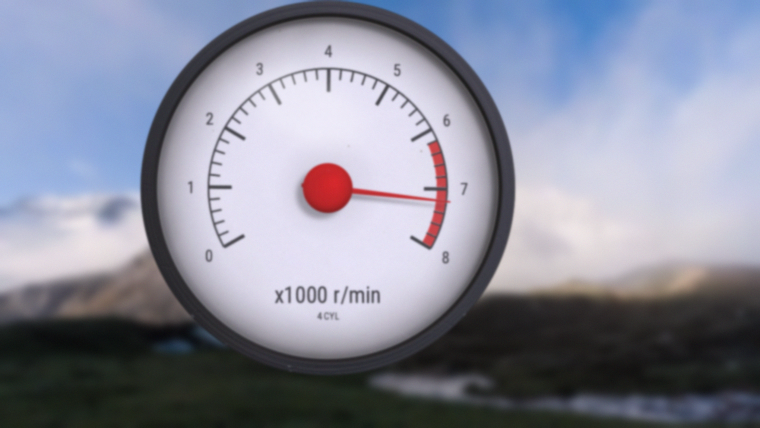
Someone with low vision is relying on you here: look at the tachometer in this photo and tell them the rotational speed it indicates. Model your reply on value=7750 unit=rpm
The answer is value=7200 unit=rpm
